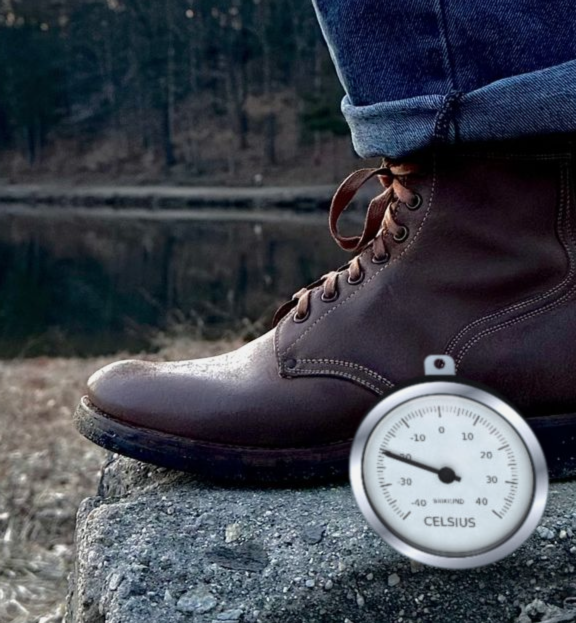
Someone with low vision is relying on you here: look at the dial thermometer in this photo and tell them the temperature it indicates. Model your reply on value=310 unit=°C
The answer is value=-20 unit=°C
